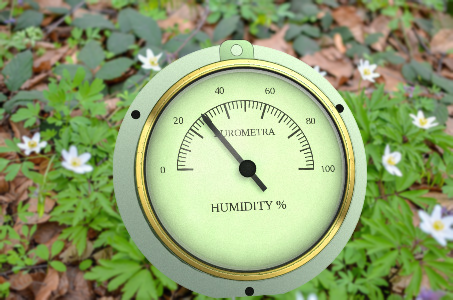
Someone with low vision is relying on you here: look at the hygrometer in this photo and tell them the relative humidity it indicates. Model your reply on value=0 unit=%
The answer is value=28 unit=%
